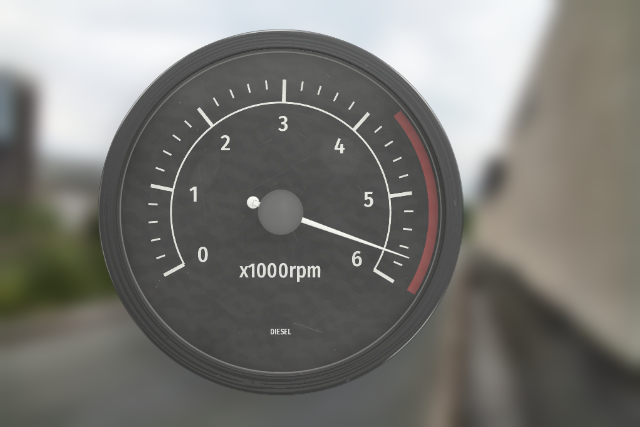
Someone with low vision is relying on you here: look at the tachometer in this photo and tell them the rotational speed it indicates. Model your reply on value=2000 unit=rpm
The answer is value=5700 unit=rpm
